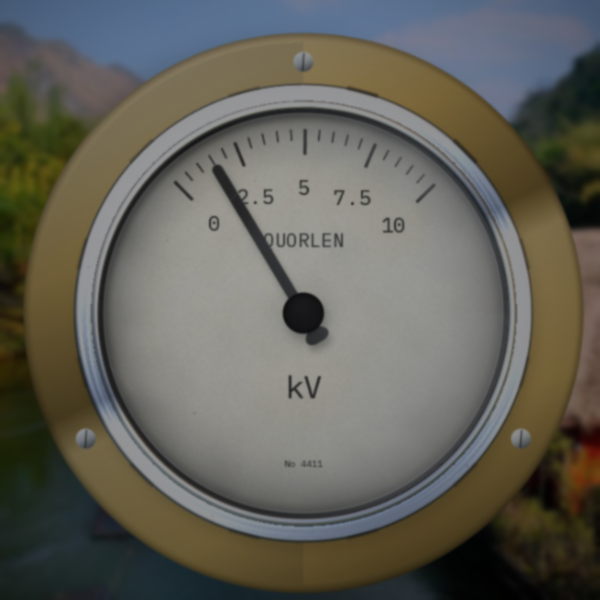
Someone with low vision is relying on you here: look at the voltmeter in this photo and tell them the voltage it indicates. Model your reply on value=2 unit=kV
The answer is value=1.5 unit=kV
